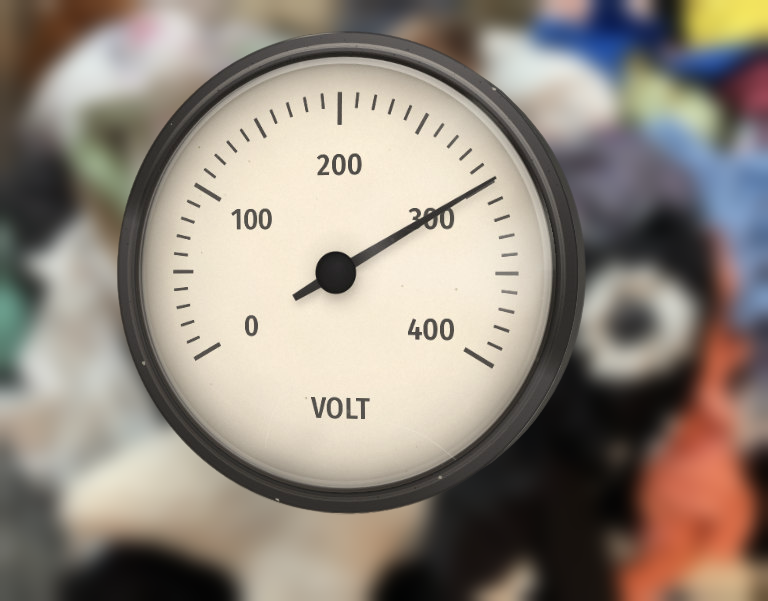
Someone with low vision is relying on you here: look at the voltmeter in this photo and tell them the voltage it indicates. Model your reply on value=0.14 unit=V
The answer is value=300 unit=V
